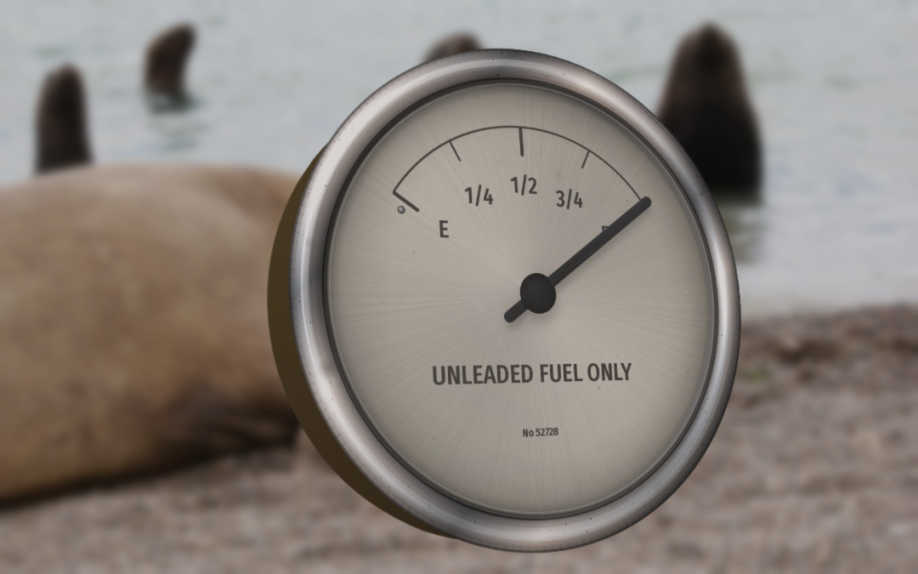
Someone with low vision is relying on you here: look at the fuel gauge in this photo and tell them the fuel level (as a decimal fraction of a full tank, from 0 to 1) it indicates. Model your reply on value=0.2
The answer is value=1
